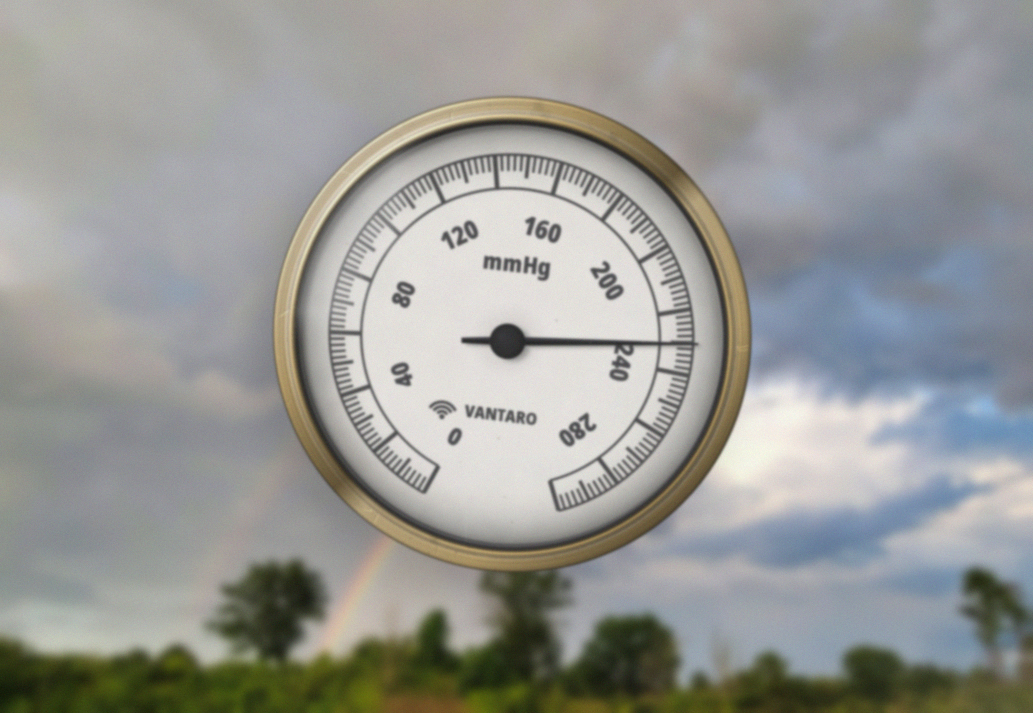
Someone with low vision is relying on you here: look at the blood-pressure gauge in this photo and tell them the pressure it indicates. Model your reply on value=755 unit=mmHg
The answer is value=230 unit=mmHg
